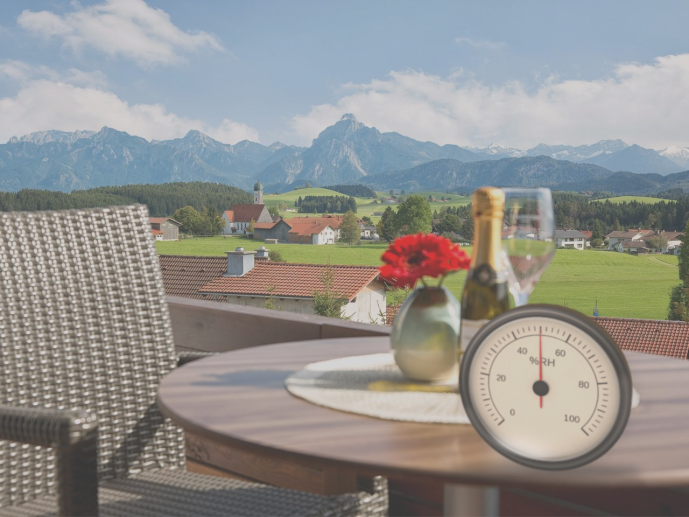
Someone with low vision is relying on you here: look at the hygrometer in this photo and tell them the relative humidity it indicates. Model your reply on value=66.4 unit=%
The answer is value=50 unit=%
